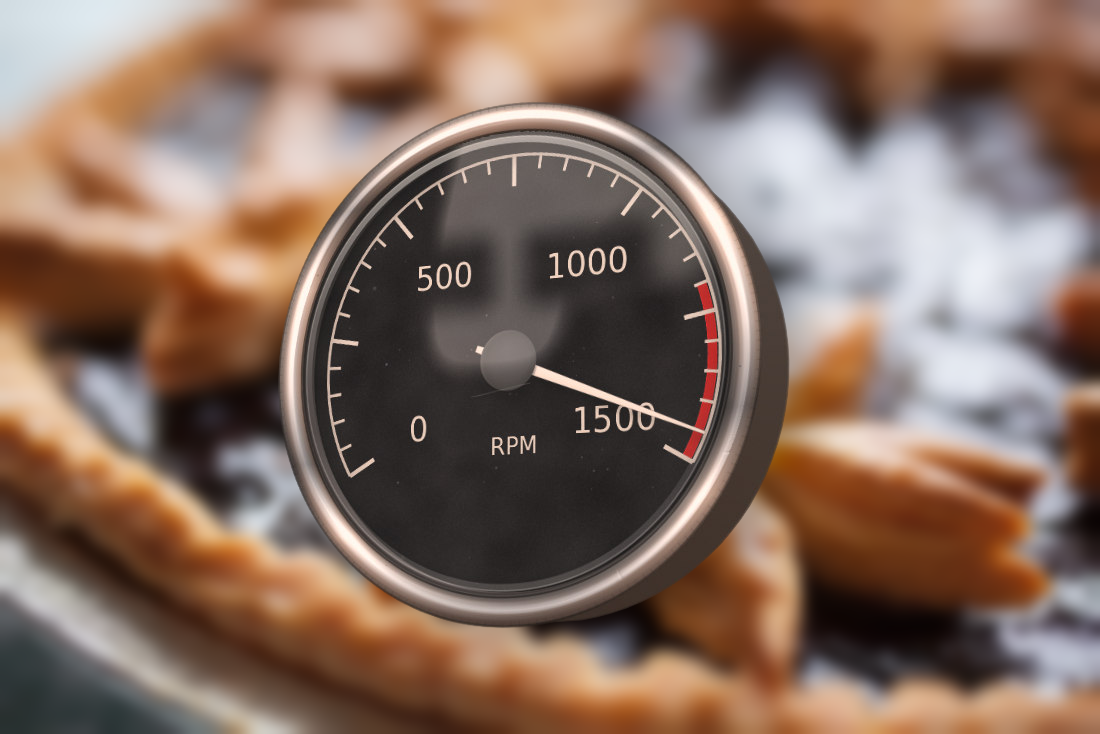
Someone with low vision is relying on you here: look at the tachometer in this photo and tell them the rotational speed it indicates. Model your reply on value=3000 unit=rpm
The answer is value=1450 unit=rpm
